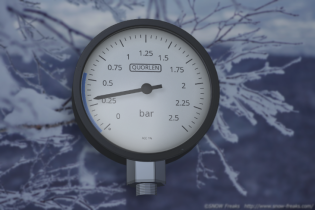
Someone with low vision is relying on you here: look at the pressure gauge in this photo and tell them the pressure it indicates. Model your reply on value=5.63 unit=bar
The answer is value=0.3 unit=bar
